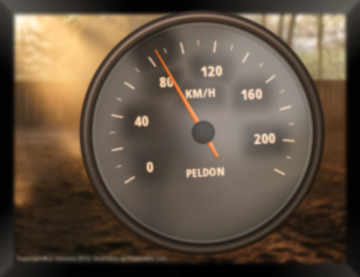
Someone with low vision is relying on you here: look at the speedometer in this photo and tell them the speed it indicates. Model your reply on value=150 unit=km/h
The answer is value=85 unit=km/h
